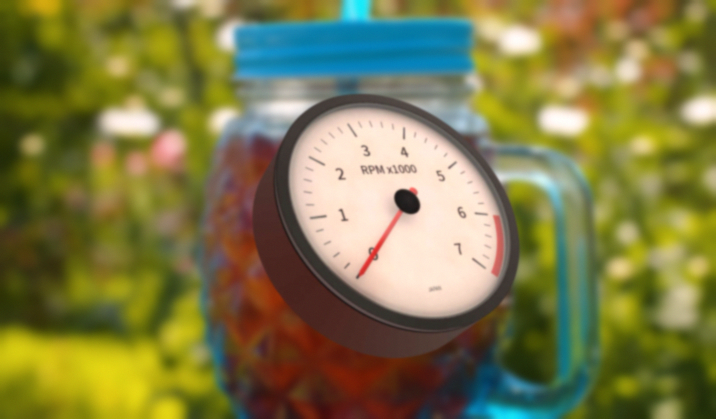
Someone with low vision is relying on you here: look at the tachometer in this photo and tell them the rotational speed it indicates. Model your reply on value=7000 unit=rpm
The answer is value=0 unit=rpm
